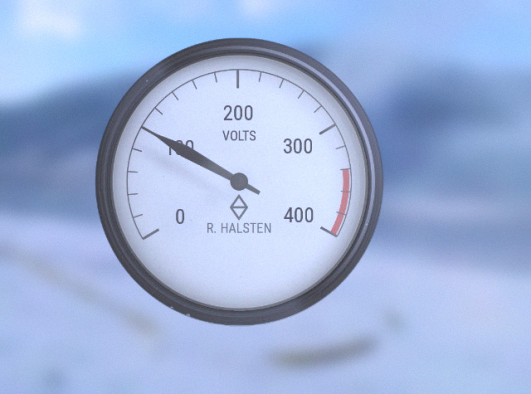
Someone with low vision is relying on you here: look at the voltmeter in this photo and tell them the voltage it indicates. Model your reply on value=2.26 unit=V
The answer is value=100 unit=V
